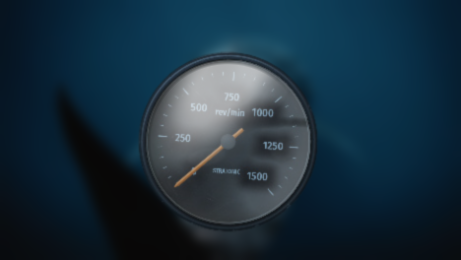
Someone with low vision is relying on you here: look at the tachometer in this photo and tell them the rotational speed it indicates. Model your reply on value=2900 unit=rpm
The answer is value=0 unit=rpm
